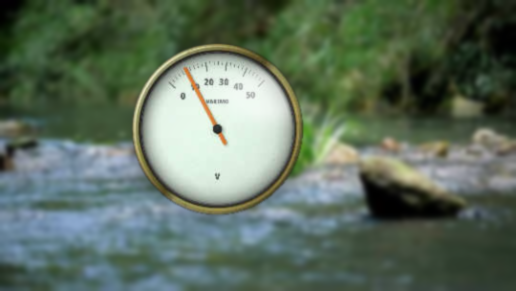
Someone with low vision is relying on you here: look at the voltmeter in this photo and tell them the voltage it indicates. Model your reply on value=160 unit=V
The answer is value=10 unit=V
